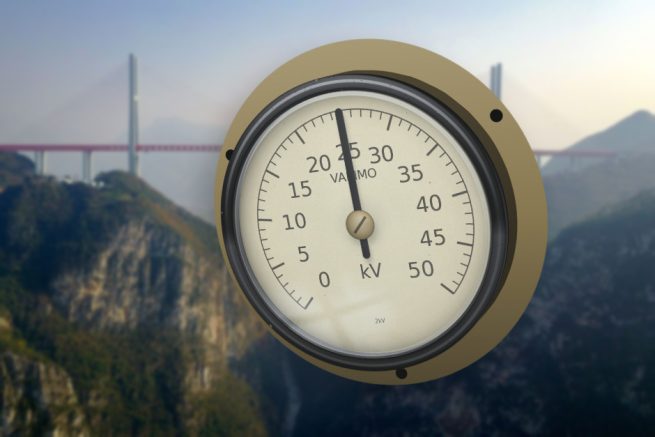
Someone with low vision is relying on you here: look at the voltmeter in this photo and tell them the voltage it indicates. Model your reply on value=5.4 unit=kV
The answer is value=25 unit=kV
